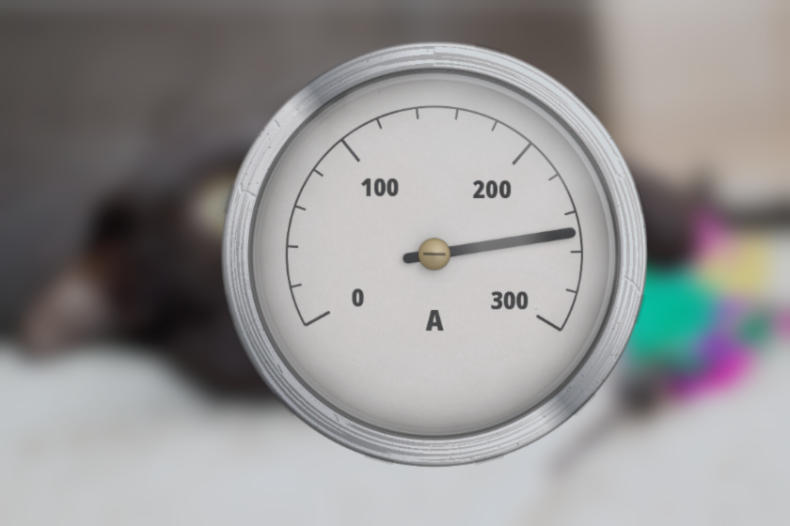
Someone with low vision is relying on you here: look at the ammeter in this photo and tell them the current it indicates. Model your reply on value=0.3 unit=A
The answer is value=250 unit=A
